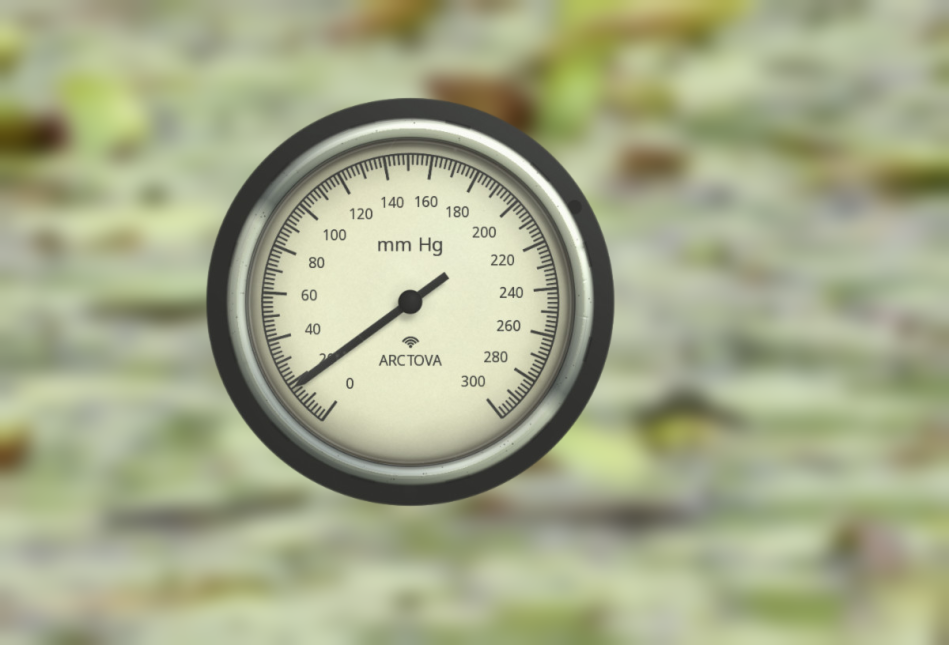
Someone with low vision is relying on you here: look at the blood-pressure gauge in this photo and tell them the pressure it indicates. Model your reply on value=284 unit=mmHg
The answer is value=18 unit=mmHg
